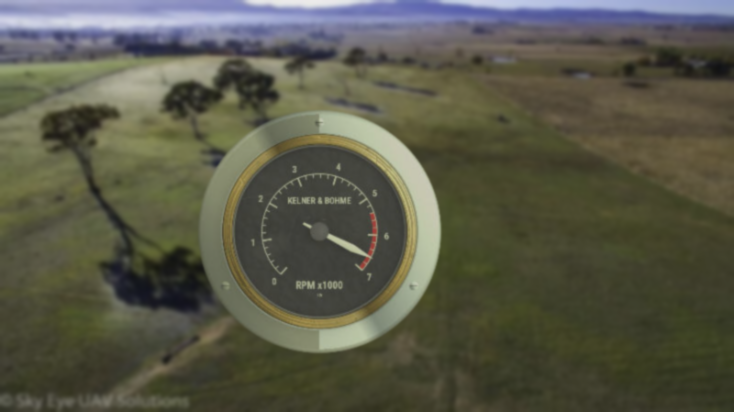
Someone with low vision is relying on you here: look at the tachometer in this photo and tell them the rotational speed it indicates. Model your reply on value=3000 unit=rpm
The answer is value=6600 unit=rpm
